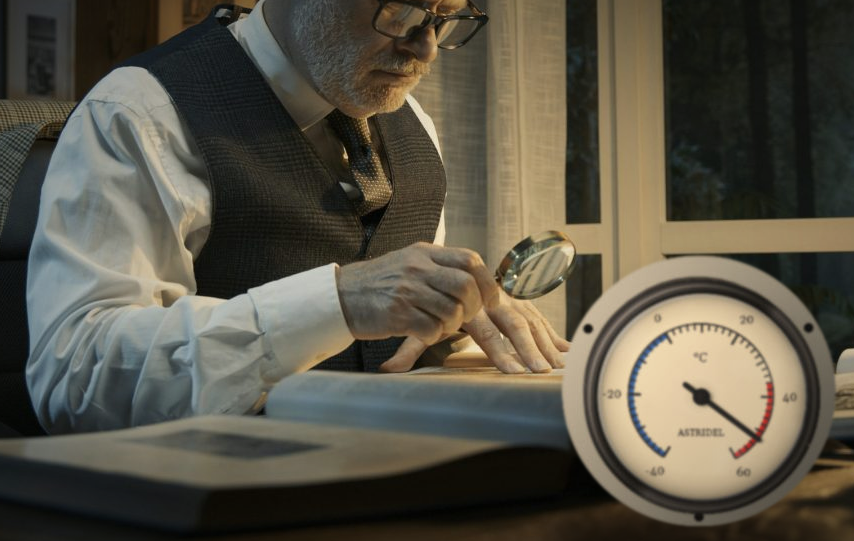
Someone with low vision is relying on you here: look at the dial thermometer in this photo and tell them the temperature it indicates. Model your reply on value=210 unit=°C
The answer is value=52 unit=°C
